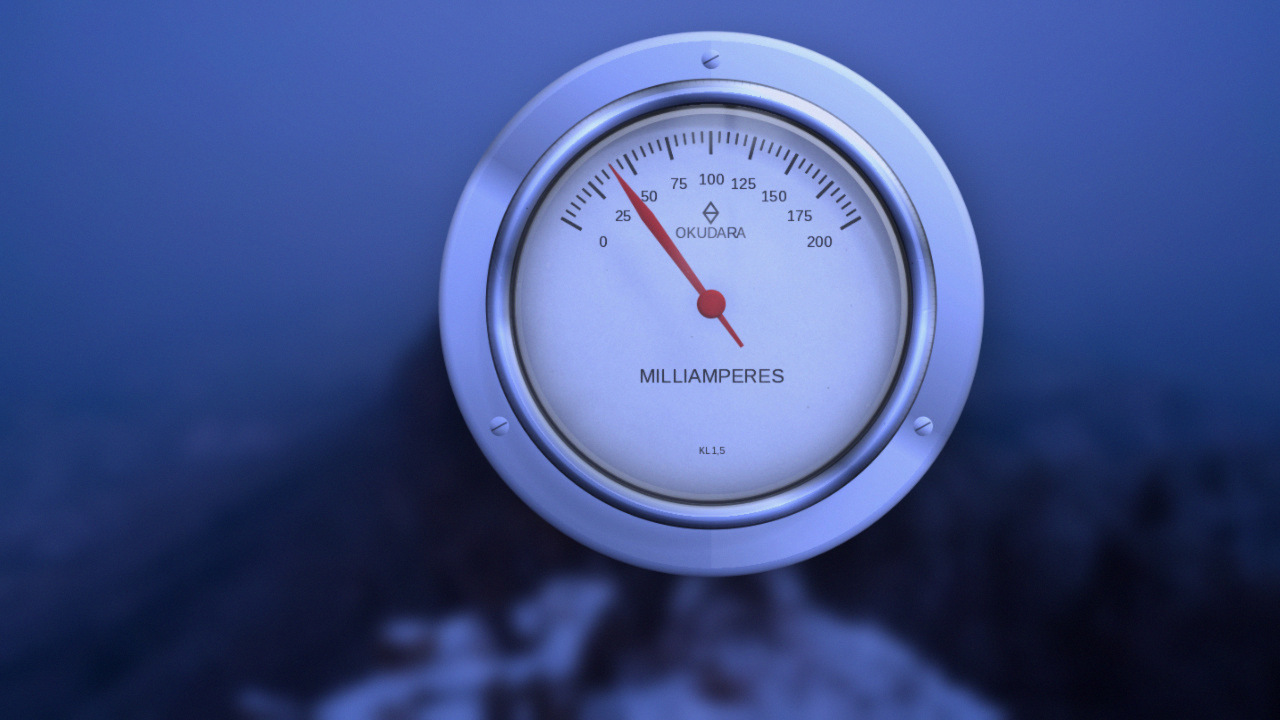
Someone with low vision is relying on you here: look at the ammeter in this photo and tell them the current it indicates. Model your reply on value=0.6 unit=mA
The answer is value=40 unit=mA
